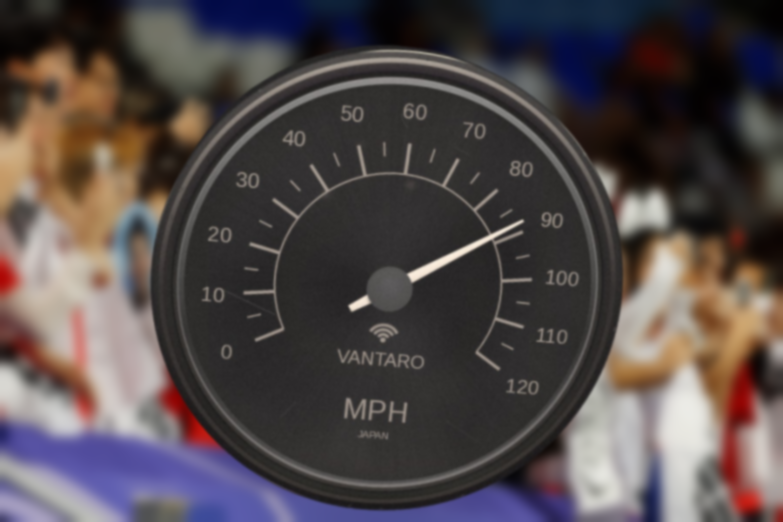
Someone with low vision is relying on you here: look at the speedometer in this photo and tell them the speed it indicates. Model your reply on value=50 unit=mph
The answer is value=87.5 unit=mph
